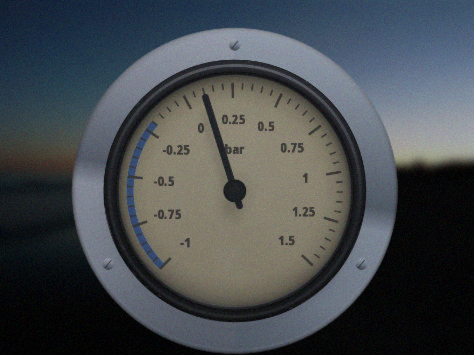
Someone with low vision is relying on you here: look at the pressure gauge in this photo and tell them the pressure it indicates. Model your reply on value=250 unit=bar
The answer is value=0.1 unit=bar
